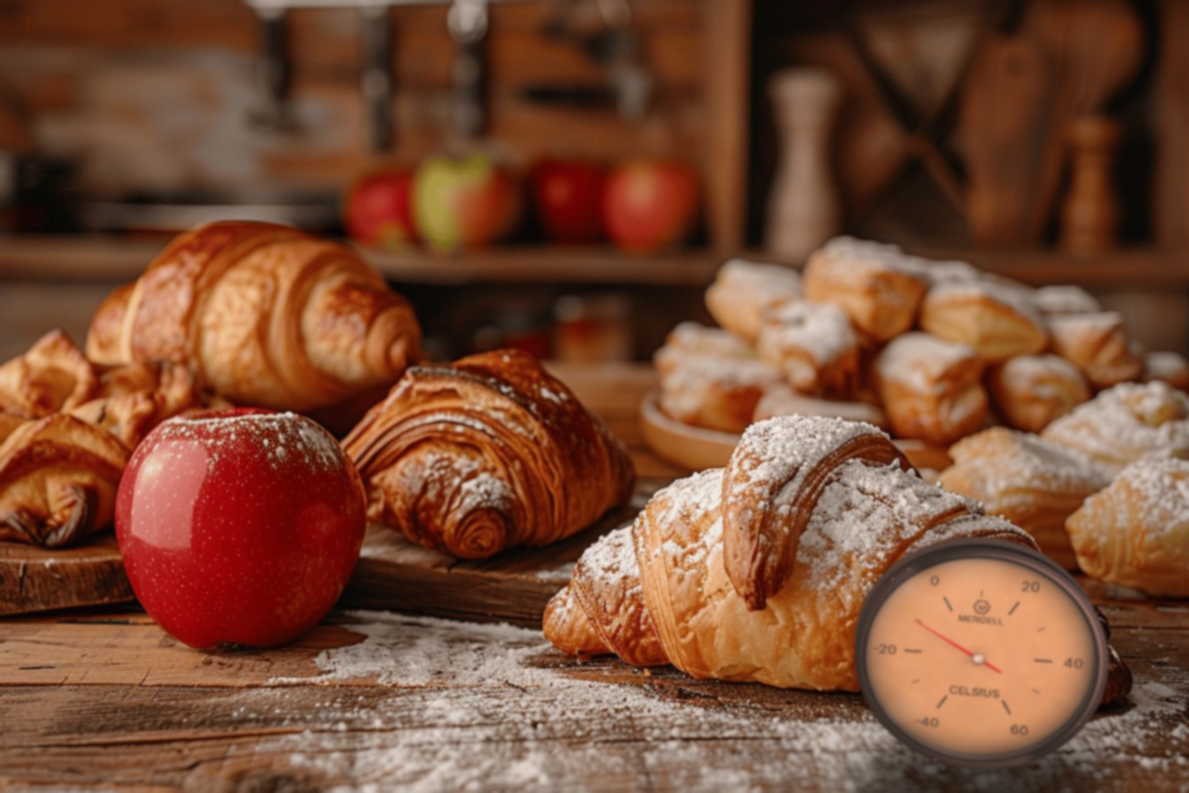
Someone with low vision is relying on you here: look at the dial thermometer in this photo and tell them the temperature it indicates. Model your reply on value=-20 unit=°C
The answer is value=-10 unit=°C
